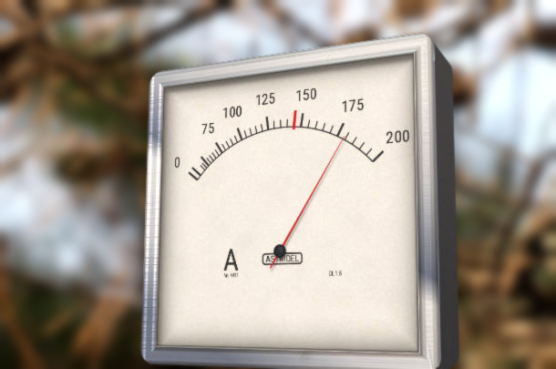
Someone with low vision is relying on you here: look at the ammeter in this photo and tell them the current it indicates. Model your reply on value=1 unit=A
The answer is value=180 unit=A
